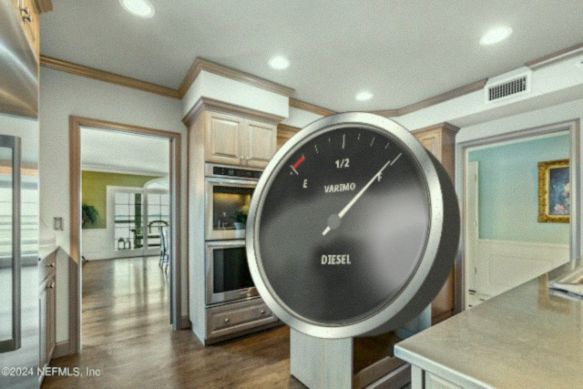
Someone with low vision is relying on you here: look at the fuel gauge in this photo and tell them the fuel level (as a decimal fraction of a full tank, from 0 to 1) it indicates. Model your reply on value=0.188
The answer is value=1
